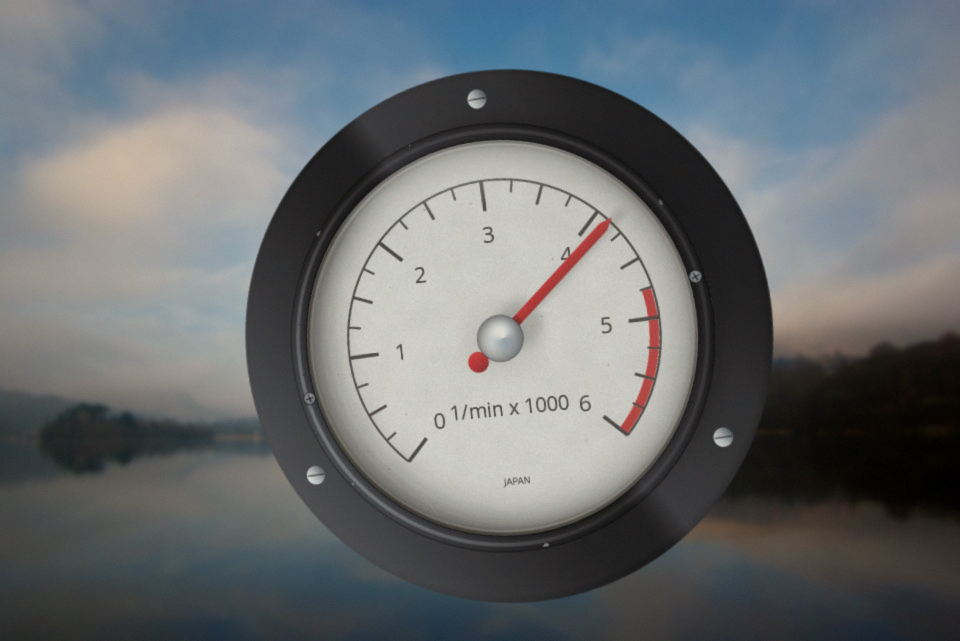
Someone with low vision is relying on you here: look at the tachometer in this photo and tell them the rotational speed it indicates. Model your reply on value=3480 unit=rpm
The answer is value=4125 unit=rpm
